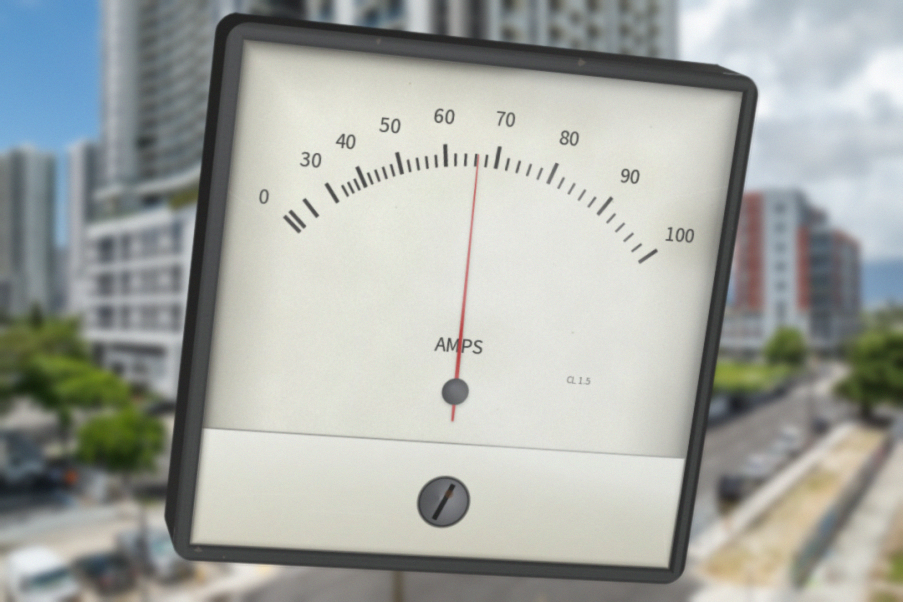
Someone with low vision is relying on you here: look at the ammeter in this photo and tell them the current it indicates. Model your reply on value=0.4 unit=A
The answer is value=66 unit=A
